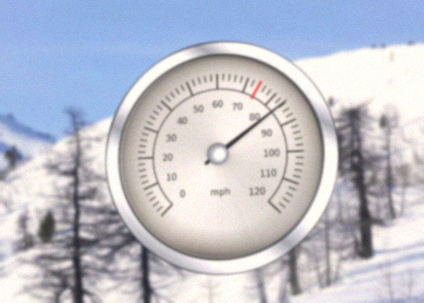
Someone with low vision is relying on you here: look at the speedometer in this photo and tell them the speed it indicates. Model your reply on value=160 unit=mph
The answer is value=84 unit=mph
